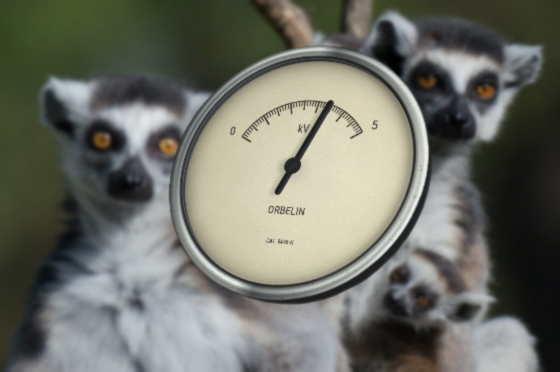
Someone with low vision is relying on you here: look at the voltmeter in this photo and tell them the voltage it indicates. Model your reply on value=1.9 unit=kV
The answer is value=3.5 unit=kV
